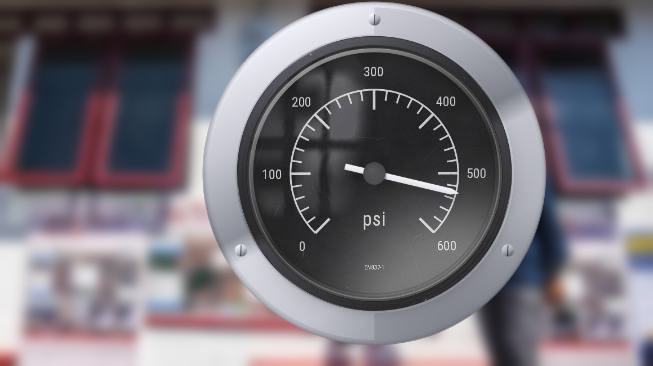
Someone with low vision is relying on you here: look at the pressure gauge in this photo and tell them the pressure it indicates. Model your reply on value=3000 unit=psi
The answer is value=530 unit=psi
